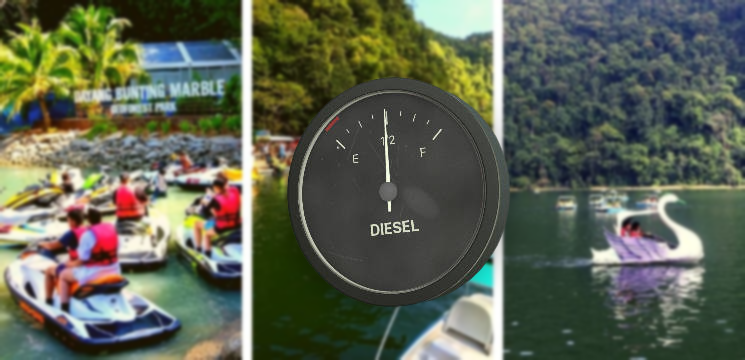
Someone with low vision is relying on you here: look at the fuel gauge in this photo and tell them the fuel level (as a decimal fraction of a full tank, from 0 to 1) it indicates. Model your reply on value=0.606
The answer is value=0.5
